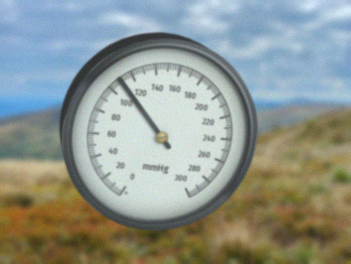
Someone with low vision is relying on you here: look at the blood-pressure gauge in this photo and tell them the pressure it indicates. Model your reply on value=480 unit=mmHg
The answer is value=110 unit=mmHg
